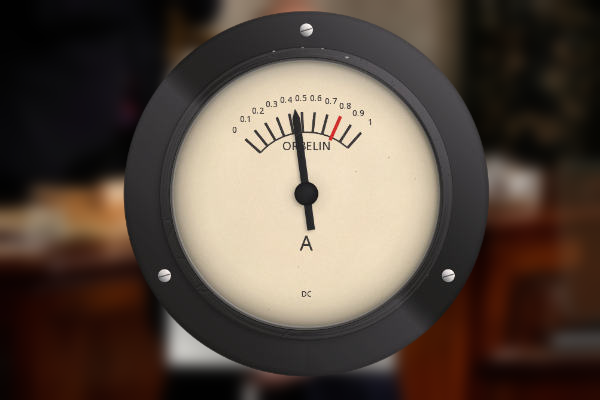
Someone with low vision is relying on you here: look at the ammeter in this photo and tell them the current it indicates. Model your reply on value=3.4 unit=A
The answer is value=0.45 unit=A
